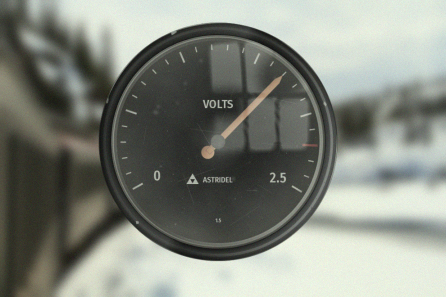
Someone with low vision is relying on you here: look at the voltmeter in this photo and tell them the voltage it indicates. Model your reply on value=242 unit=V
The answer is value=1.7 unit=V
